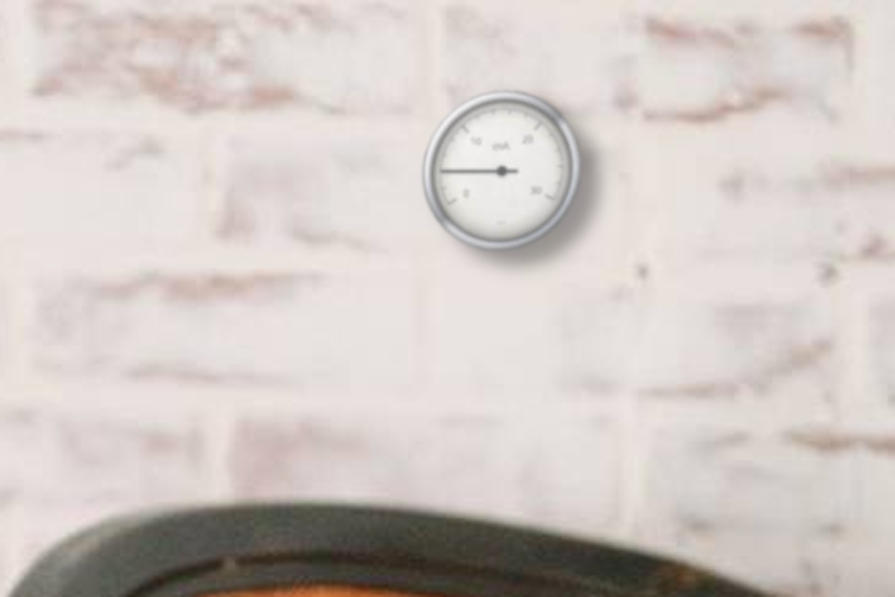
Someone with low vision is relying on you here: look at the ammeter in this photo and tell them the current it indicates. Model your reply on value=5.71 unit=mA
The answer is value=4 unit=mA
